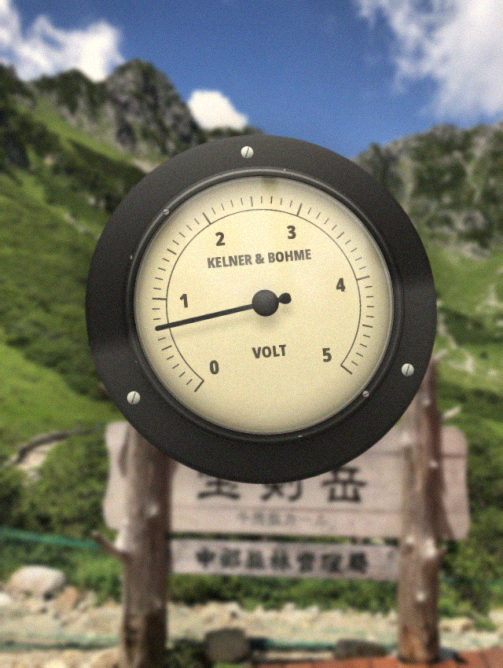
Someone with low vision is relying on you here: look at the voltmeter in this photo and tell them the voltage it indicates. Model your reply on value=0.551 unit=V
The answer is value=0.7 unit=V
